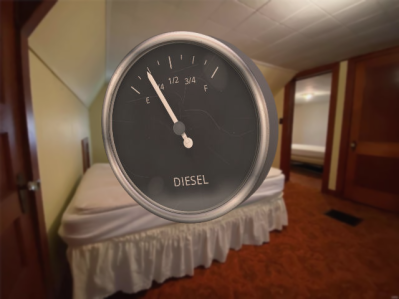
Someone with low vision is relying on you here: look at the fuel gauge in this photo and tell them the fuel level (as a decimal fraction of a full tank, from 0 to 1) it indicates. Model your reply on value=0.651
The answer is value=0.25
